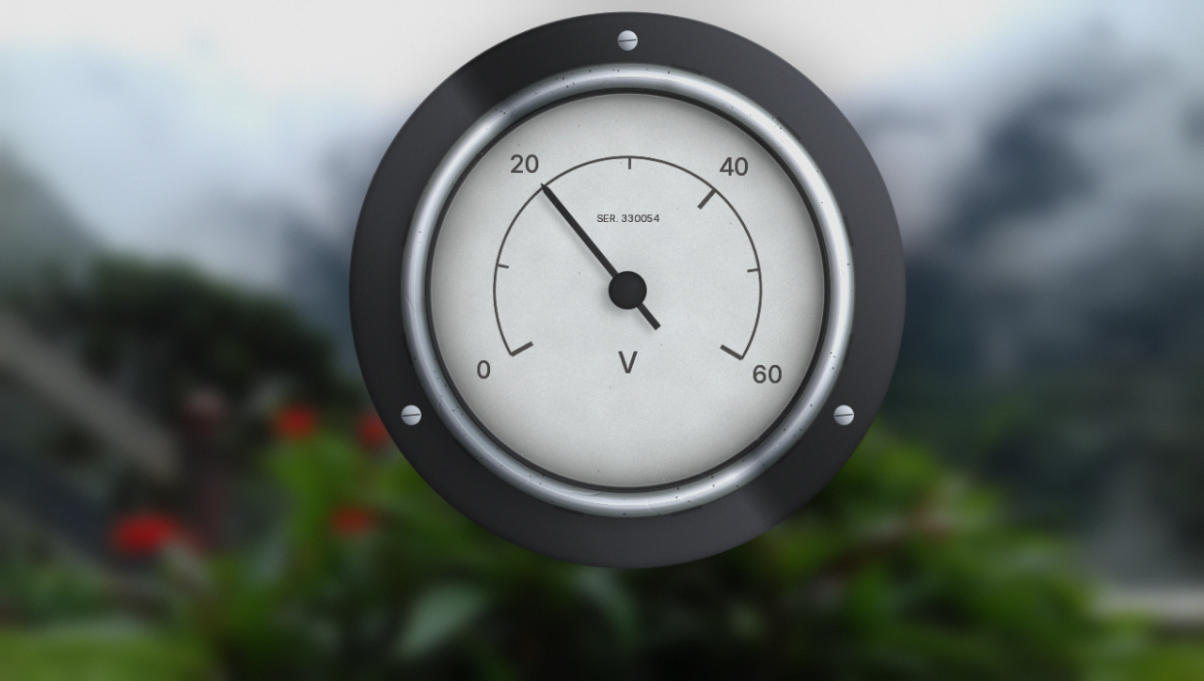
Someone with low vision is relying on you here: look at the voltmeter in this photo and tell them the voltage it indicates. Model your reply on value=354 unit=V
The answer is value=20 unit=V
